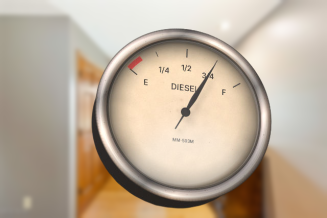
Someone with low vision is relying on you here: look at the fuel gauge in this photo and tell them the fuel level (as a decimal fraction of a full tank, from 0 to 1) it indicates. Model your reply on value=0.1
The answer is value=0.75
